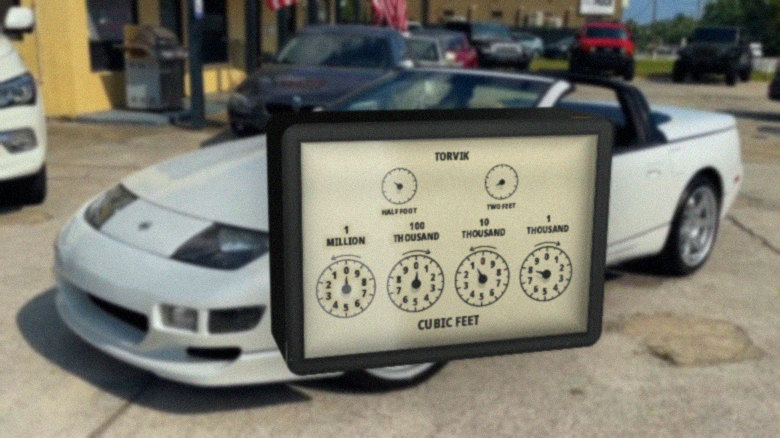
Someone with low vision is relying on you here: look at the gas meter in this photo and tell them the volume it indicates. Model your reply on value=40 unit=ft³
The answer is value=800 unit=ft³
